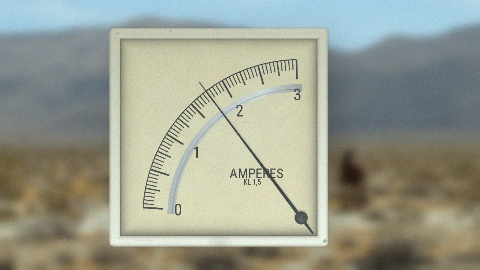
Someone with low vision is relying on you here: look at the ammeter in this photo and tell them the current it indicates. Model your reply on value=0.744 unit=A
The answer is value=1.75 unit=A
